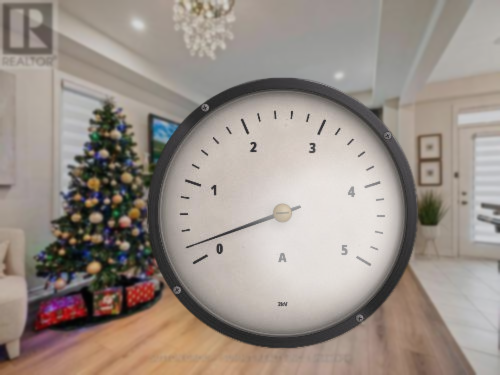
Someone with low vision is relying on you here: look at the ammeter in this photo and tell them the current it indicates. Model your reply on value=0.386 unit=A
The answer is value=0.2 unit=A
